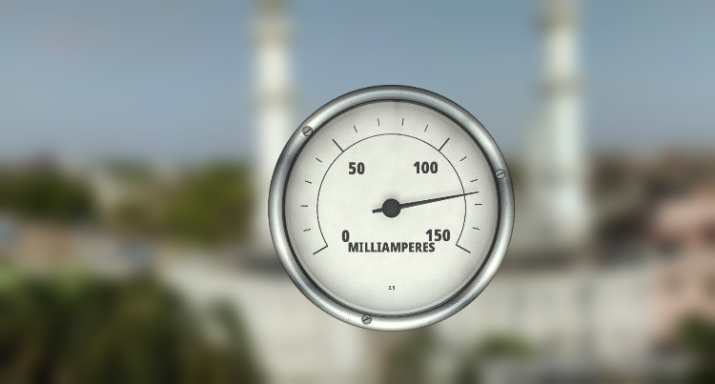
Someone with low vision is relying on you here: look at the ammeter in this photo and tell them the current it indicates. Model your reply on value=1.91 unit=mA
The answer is value=125 unit=mA
